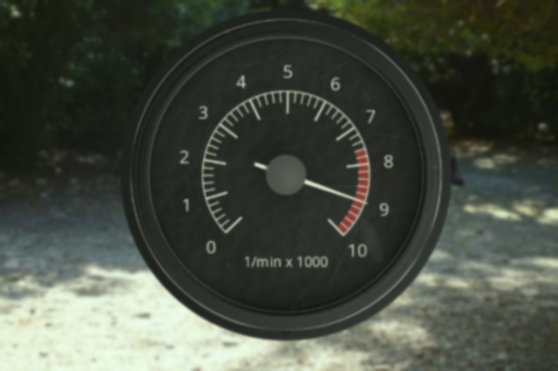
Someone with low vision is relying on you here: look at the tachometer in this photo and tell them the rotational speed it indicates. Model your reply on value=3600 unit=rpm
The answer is value=9000 unit=rpm
